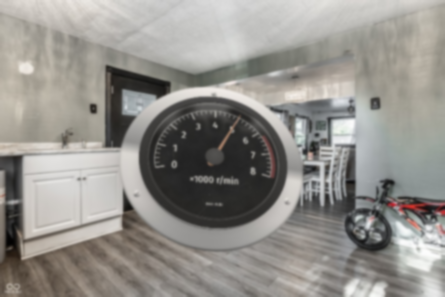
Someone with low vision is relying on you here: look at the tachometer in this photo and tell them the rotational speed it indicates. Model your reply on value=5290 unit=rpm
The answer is value=5000 unit=rpm
